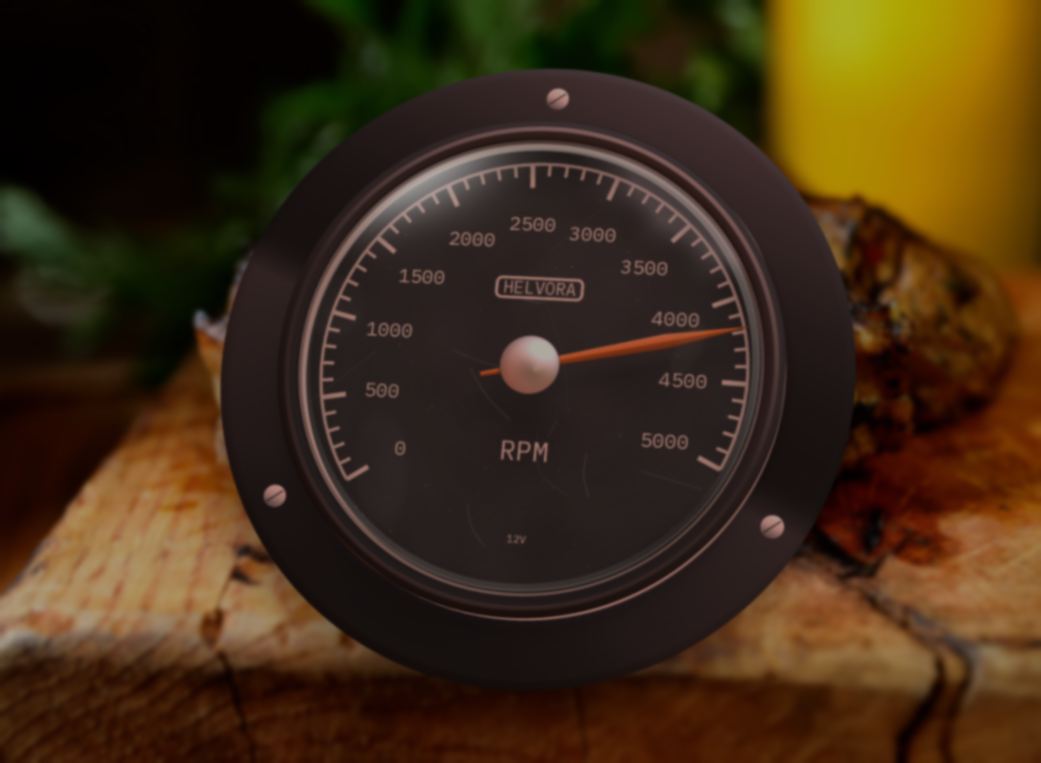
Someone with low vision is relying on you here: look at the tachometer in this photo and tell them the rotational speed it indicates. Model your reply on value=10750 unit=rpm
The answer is value=4200 unit=rpm
